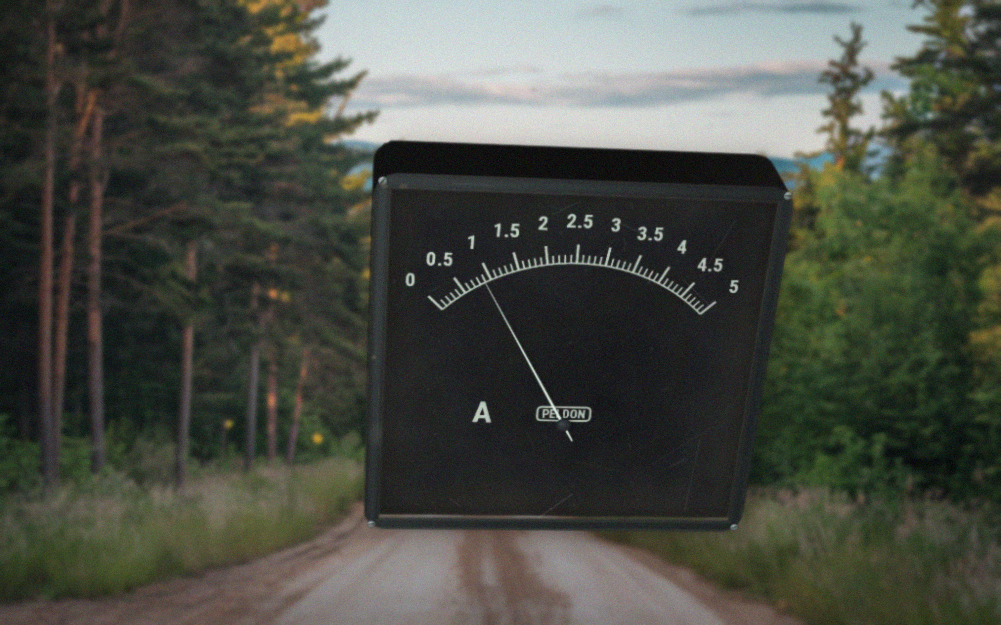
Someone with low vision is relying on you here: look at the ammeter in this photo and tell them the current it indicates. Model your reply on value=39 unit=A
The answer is value=0.9 unit=A
